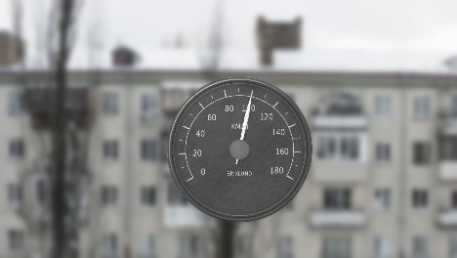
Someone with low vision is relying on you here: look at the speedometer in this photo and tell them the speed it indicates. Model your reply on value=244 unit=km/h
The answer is value=100 unit=km/h
